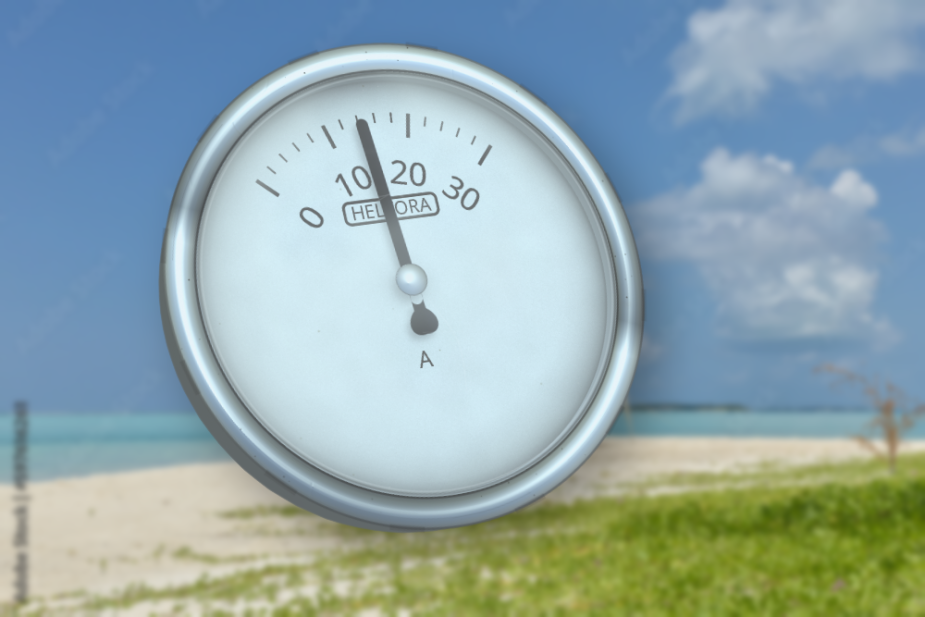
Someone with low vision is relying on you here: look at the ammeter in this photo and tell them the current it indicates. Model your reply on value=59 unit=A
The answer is value=14 unit=A
